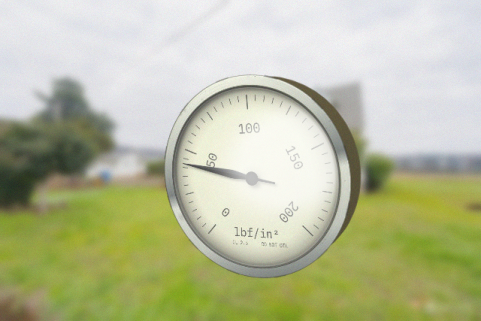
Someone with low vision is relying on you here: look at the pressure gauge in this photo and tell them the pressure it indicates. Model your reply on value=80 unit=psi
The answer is value=42.5 unit=psi
